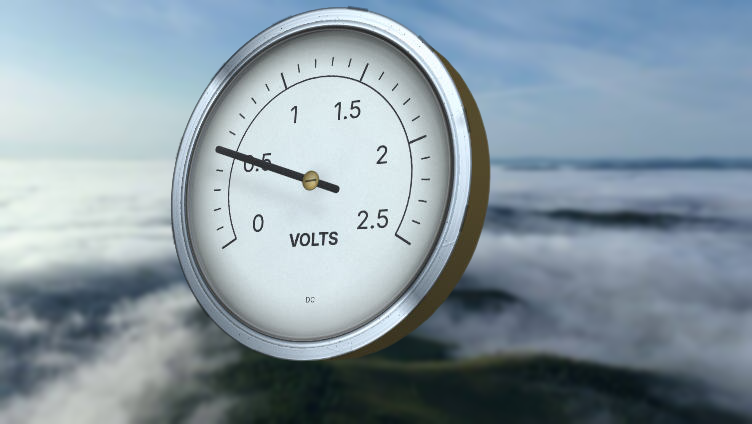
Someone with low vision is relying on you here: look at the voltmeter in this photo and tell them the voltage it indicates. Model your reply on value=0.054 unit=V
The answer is value=0.5 unit=V
